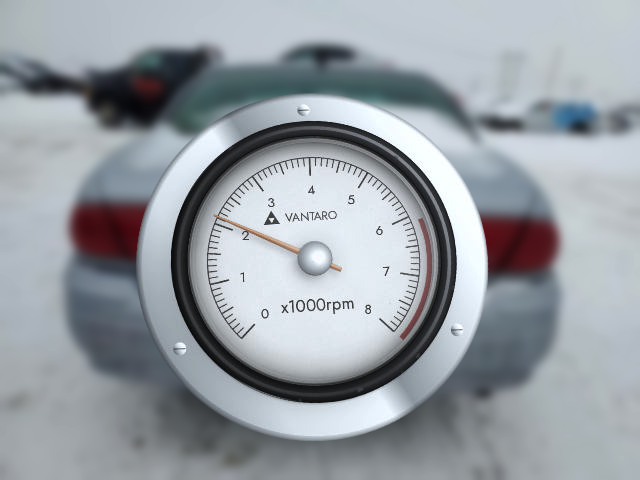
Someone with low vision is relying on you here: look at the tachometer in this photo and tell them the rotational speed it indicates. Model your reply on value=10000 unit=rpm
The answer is value=2100 unit=rpm
